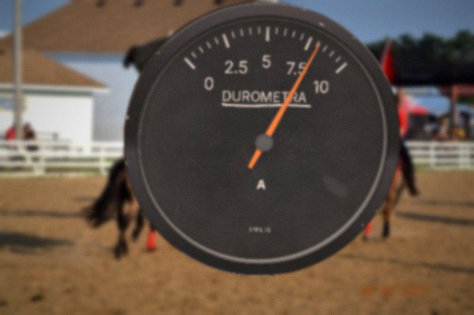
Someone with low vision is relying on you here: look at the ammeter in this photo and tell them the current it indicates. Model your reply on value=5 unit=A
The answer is value=8 unit=A
